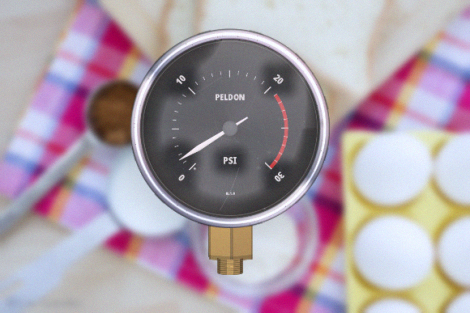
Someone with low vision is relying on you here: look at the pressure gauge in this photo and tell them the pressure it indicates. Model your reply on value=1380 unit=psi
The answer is value=1.5 unit=psi
